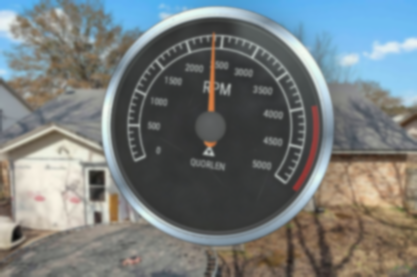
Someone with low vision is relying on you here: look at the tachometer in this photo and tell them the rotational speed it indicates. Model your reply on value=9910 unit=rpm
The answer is value=2400 unit=rpm
